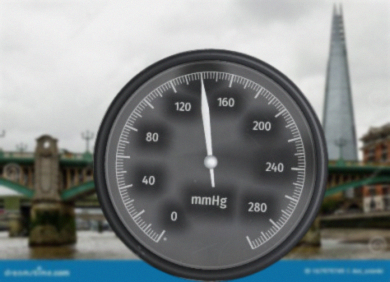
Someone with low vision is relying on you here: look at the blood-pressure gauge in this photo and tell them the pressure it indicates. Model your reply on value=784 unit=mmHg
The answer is value=140 unit=mmHg
